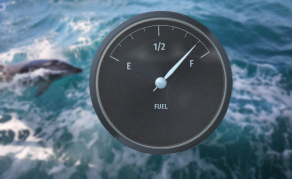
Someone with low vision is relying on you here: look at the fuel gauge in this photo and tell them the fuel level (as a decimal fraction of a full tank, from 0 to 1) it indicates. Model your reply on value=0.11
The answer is value=0.875
